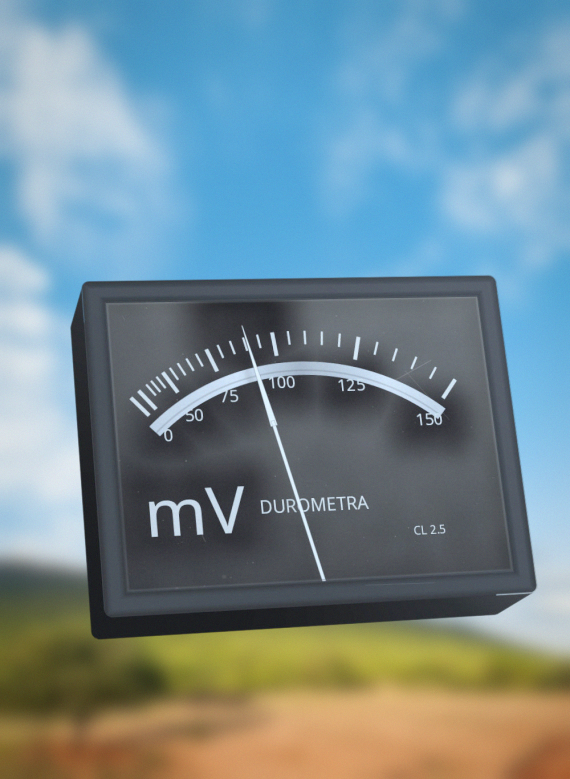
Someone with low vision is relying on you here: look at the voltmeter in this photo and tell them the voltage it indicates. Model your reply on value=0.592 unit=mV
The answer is value=90 unit=mV
